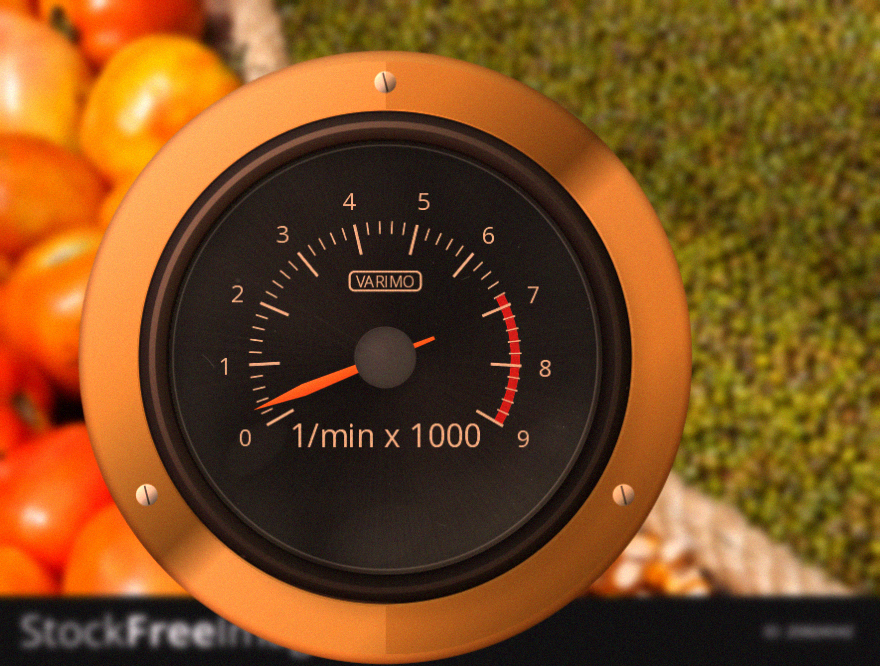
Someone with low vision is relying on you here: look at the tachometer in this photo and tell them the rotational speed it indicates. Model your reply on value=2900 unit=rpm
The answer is value=300 unit=rpm
